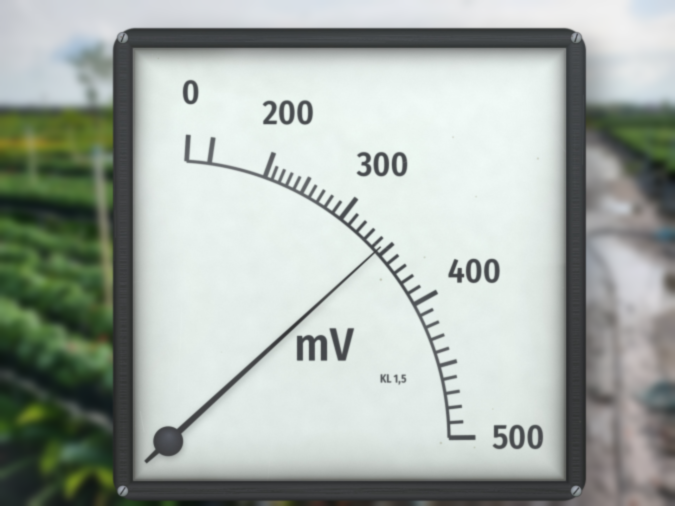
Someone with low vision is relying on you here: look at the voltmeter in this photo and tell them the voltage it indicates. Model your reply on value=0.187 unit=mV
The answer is value=345 unit=mV
